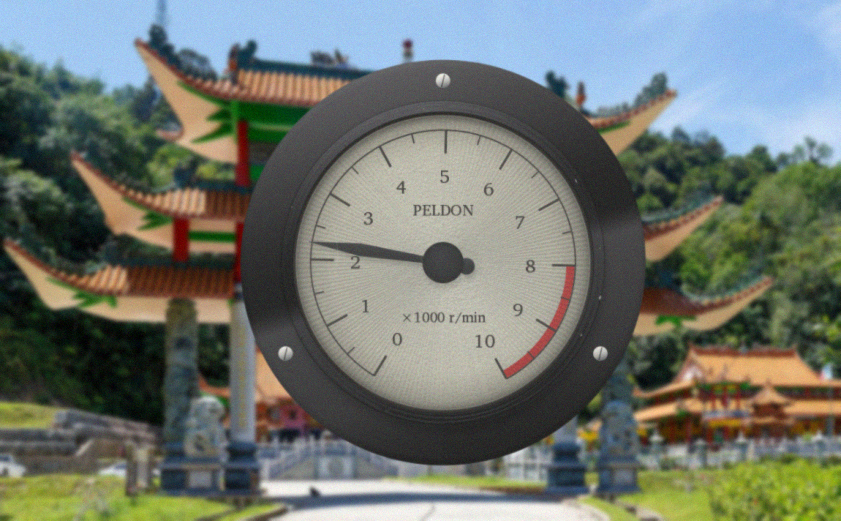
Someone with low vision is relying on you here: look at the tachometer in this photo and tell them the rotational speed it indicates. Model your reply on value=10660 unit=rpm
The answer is value=2250 unit=rpm
